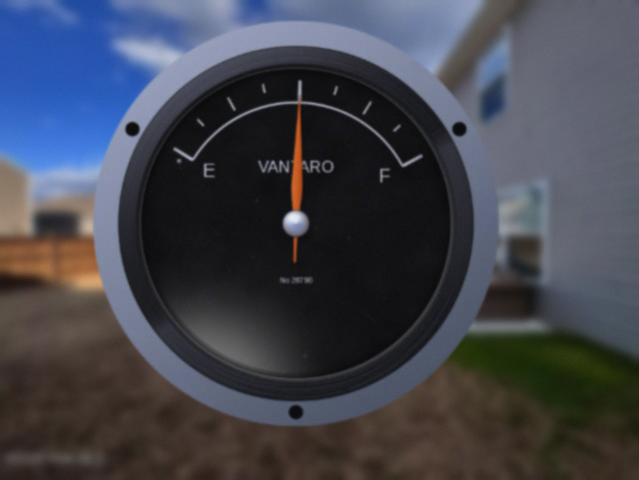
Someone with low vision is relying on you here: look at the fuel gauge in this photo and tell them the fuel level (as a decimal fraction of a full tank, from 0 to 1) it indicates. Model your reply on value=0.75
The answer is value=0.5
